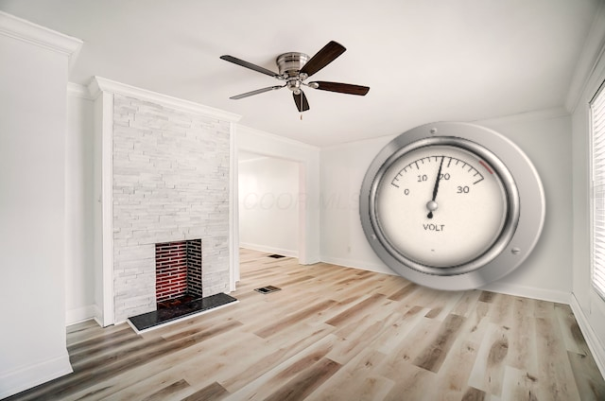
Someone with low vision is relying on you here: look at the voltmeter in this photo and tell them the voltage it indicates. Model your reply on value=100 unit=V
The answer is value=18 unit=V
